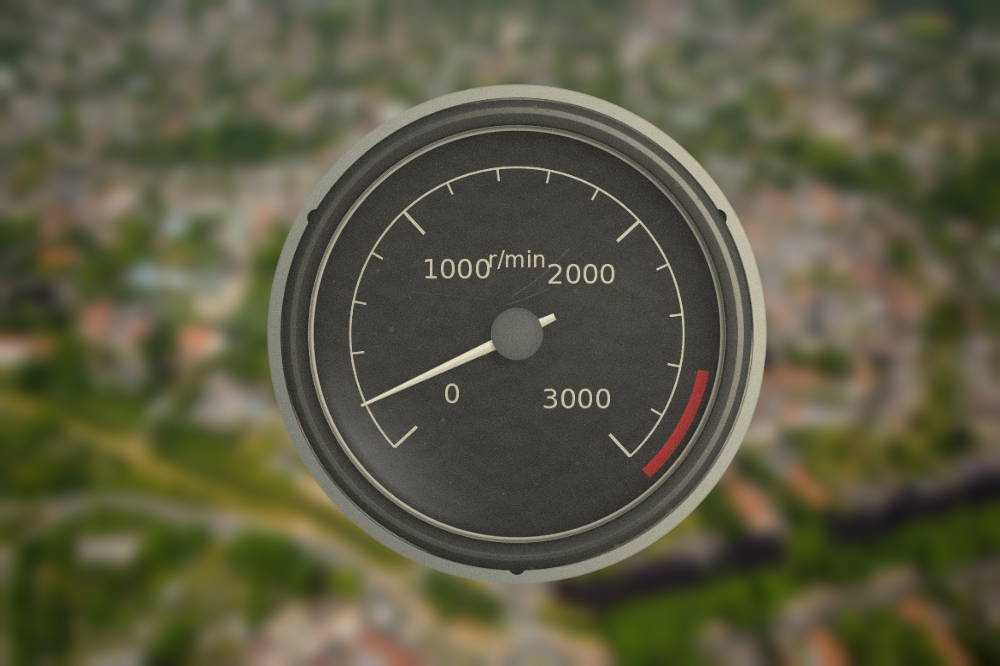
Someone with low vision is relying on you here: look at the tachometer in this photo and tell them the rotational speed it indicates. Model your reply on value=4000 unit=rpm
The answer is value=200 unit=rpm
